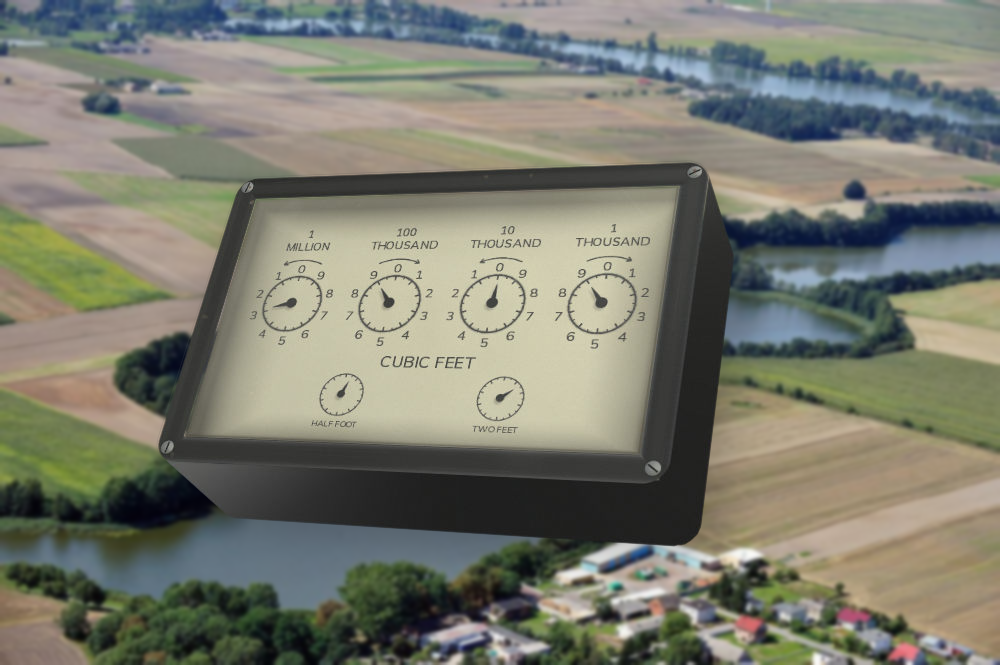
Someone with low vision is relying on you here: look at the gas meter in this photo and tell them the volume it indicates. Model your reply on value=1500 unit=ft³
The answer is value=289900 unit=ft³
